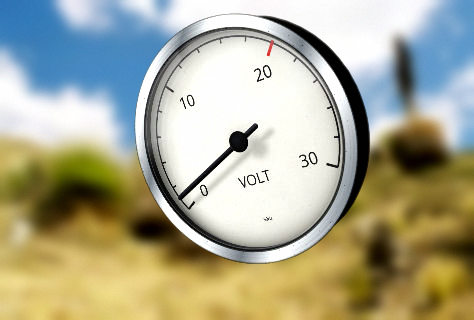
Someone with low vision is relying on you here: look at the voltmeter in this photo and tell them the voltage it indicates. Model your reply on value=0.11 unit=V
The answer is value=1 unit=V
